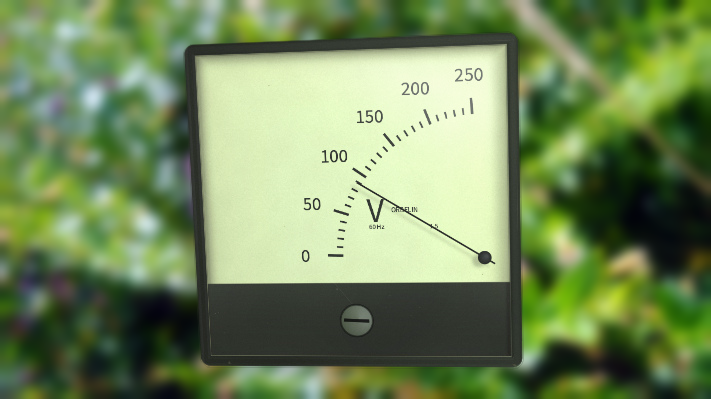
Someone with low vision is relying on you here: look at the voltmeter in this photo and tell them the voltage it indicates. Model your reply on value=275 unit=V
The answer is value=90 unit=V
